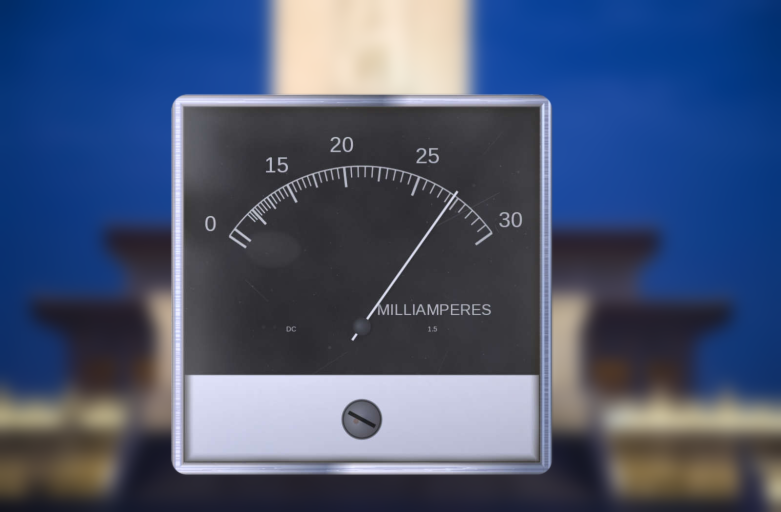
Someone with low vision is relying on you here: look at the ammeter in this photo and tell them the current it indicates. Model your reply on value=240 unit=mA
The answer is value=27.25 unit=mA
